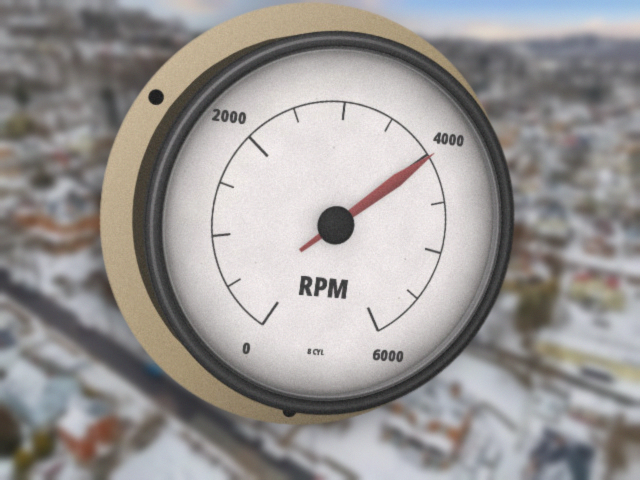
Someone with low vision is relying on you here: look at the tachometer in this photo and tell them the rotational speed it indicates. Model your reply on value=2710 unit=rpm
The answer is value=4000 unit=rpm
